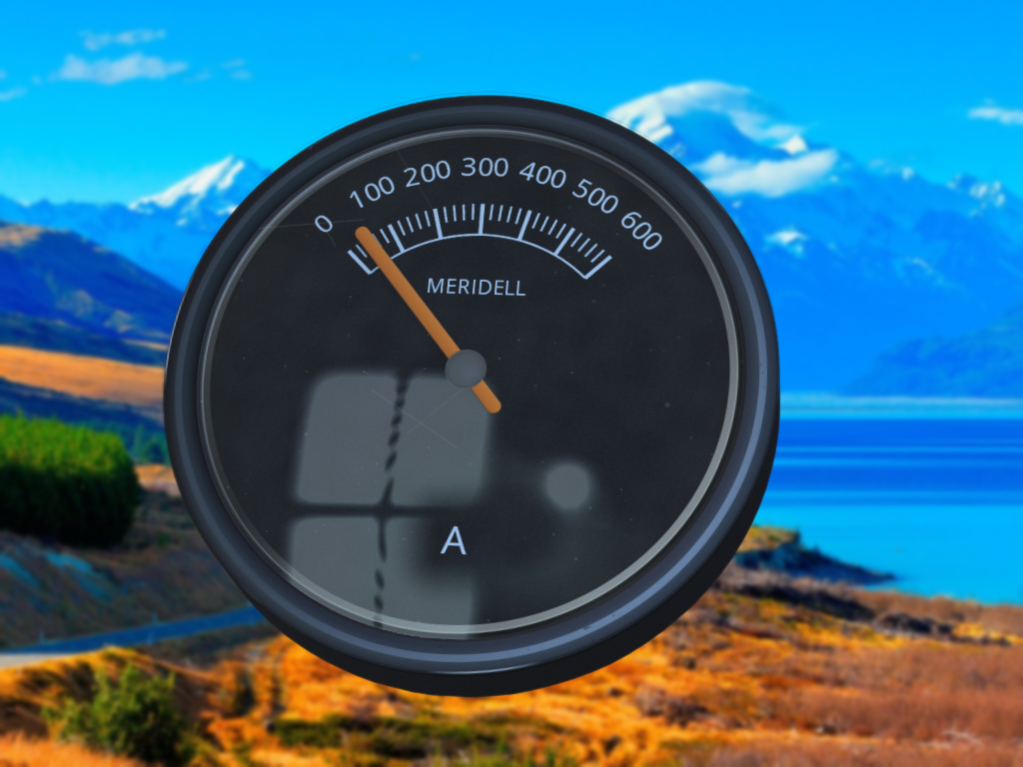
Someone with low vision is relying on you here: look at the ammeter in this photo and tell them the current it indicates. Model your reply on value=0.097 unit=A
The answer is value=40 unit=A
